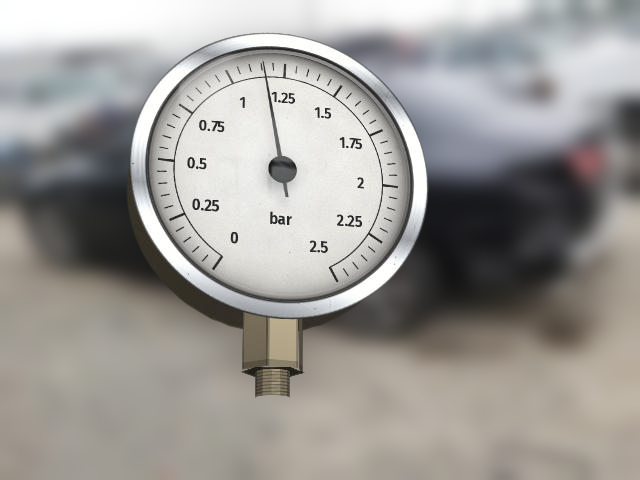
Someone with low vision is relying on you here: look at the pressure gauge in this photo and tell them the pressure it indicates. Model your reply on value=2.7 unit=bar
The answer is value=1.15 unit=bar
